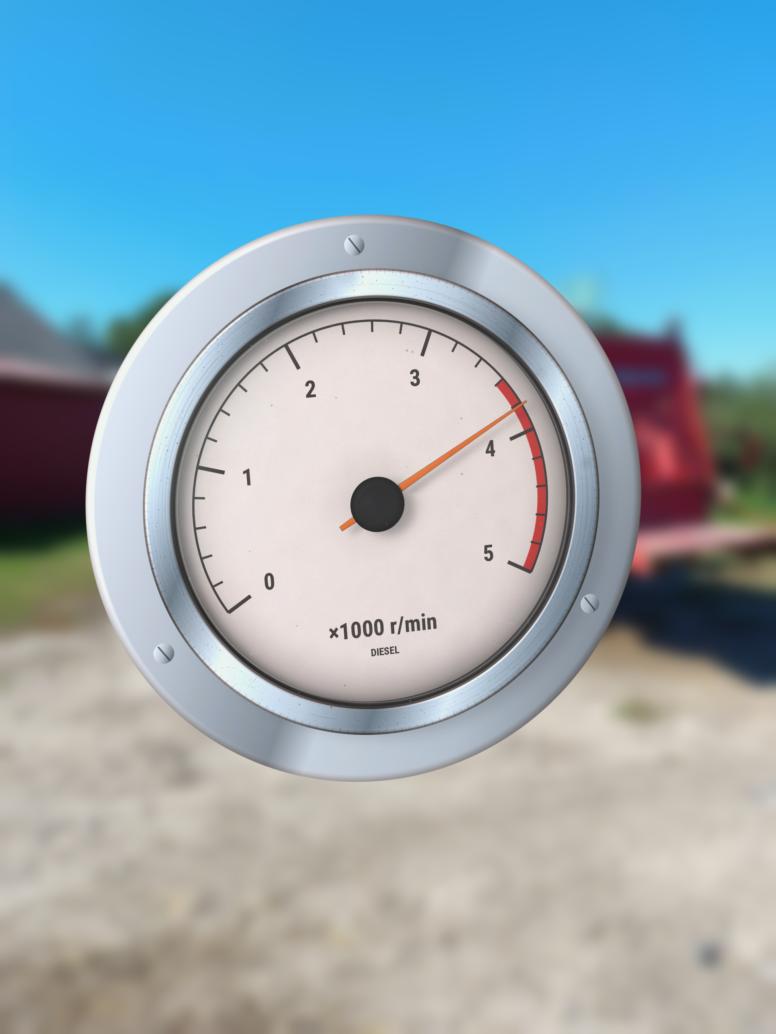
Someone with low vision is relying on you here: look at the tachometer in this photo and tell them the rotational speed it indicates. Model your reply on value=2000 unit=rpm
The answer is value=3800 unit=rpm
